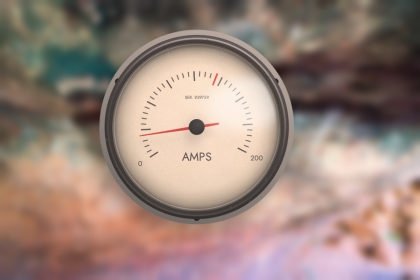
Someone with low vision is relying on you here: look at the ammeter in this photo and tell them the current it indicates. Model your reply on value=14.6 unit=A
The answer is value=20 unit=A
